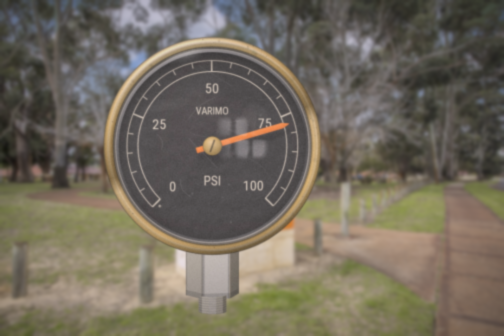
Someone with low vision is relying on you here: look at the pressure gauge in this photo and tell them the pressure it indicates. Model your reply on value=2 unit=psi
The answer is value=77.5 unit=psi
